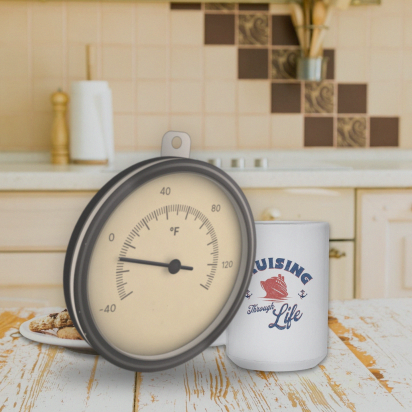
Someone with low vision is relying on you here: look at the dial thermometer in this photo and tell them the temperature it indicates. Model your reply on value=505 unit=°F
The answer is value=-10 unit=°F
